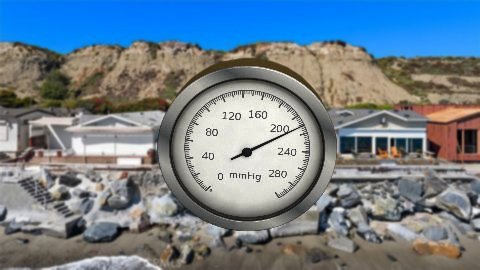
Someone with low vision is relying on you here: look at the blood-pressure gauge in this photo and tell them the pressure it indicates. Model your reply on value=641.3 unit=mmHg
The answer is value=210 unit=mmHg
